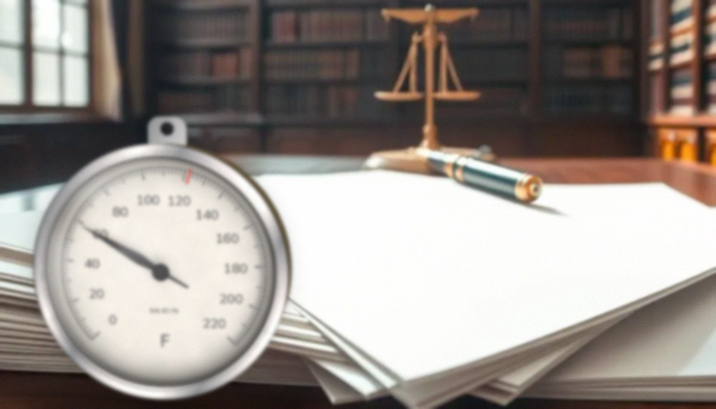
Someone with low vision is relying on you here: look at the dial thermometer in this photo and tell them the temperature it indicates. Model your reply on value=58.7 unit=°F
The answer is value=60 unit=°F
